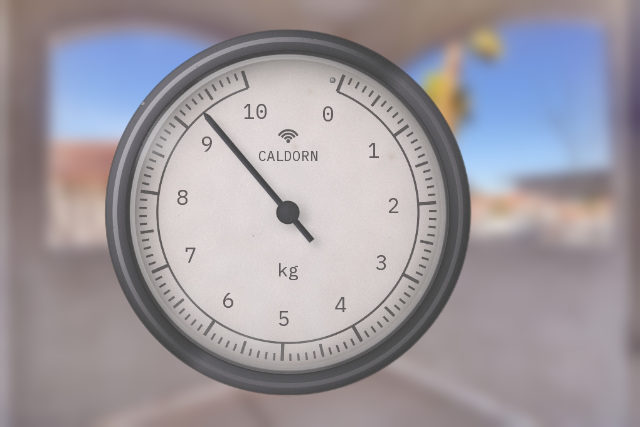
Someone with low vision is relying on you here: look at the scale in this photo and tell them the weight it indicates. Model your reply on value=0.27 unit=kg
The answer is value=9.3 unit=kg
